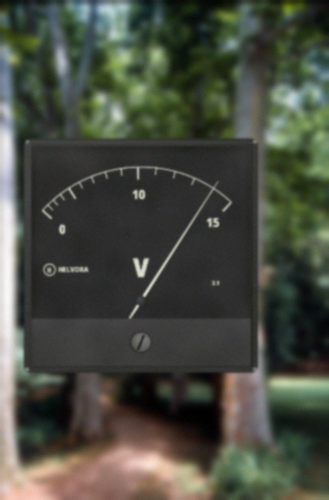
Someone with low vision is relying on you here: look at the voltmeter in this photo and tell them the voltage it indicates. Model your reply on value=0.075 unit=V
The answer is value=14 unit=V
